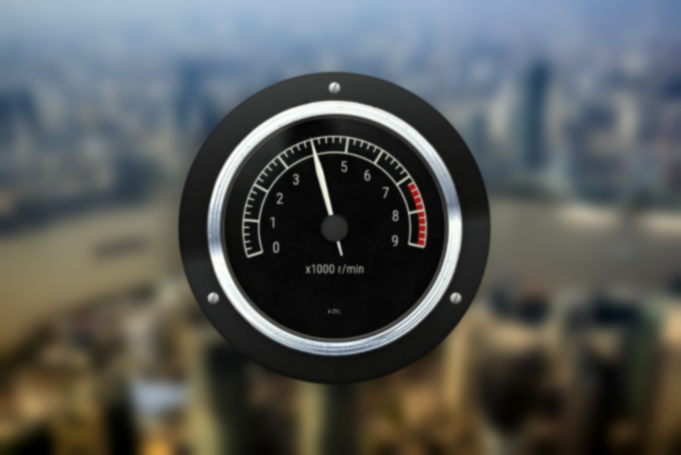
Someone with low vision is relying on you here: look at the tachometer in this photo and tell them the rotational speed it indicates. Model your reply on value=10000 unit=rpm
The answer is value=4000 unit=rpm
